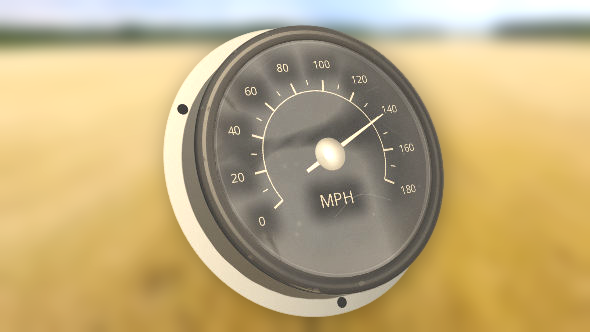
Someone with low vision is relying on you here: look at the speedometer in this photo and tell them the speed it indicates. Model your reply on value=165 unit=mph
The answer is value=140 unit=mph
